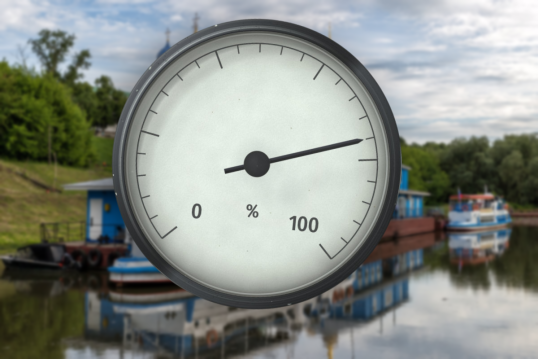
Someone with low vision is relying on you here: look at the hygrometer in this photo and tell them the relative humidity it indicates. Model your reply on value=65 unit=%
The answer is value=76 unit=%
